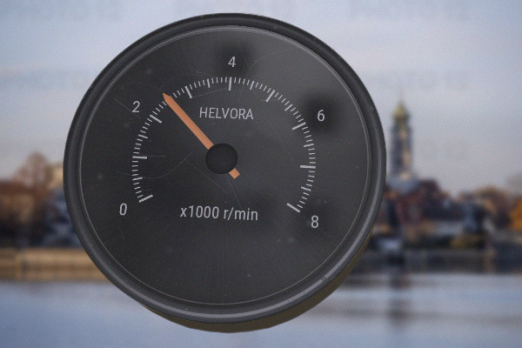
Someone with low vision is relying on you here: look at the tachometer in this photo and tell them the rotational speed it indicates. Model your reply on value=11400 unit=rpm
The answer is value=2500 unit=rpm
